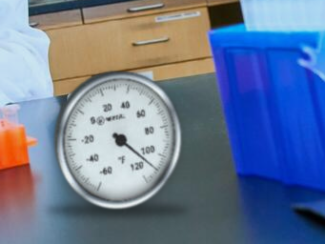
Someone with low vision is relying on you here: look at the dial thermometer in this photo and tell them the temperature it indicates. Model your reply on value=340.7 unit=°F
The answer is value=110 unit=°F
